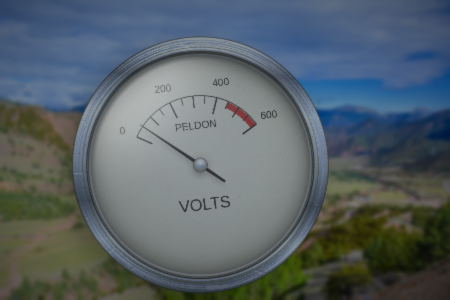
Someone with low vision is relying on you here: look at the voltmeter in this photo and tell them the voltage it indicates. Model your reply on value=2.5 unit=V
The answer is value=50 unit=V
